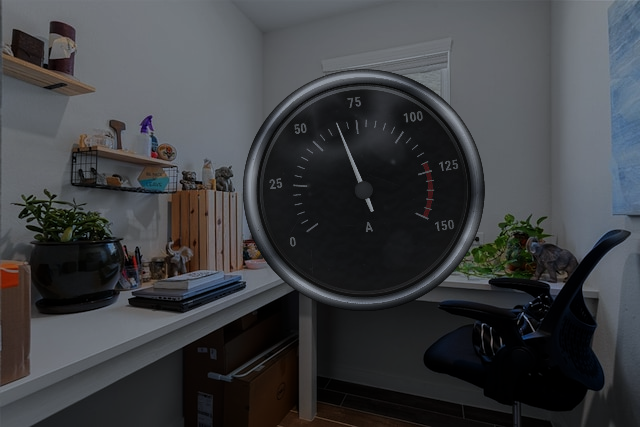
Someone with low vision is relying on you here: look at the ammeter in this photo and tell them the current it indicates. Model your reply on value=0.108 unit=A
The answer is value=65 unit=A
